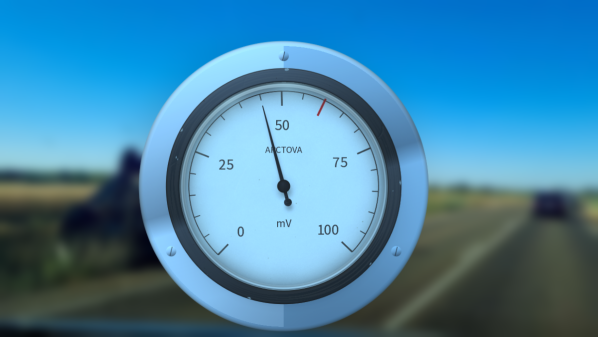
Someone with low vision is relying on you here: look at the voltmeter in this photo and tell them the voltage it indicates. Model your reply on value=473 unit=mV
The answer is value=45 unit=mV
